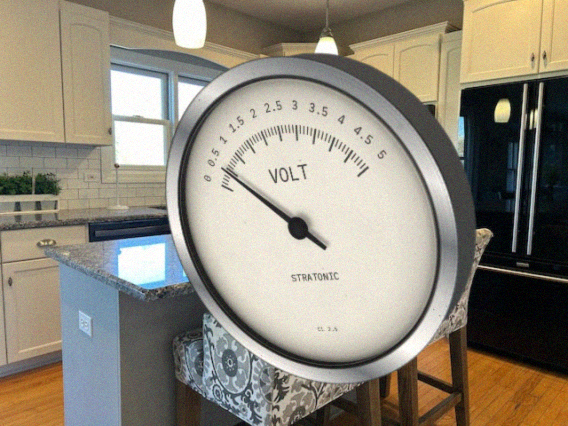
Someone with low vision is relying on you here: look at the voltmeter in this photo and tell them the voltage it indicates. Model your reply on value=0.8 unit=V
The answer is value=0.5 unit=V
